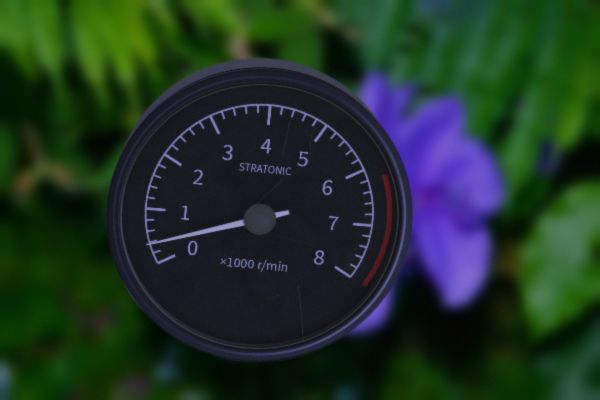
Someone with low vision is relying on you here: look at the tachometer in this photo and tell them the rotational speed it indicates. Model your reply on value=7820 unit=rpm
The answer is value=400 unit=rpm
